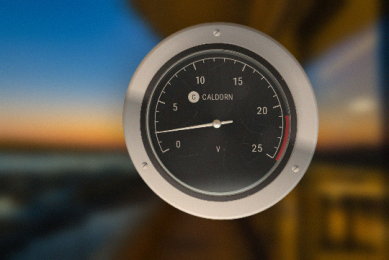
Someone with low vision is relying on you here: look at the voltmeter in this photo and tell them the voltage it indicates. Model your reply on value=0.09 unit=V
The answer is value=2 unit=V
